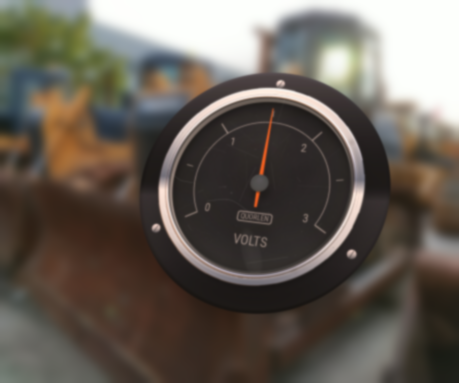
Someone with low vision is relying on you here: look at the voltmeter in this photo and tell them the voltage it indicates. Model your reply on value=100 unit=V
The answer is value=1.5 unit=V
